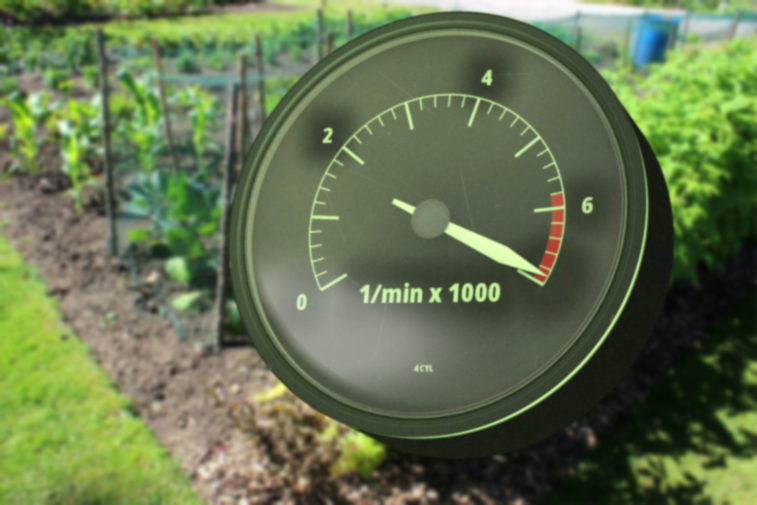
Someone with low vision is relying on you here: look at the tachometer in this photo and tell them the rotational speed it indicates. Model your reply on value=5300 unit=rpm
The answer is value=6900 unit=rpm
